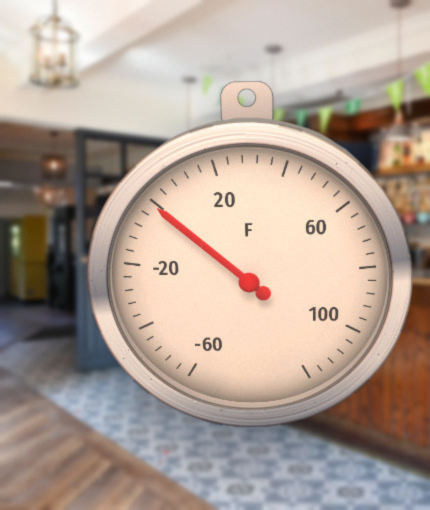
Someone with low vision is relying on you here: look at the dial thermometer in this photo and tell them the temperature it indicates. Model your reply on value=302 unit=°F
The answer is value=0 unit=°F
